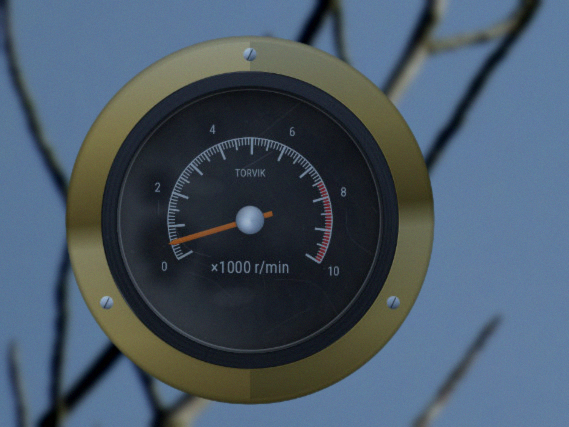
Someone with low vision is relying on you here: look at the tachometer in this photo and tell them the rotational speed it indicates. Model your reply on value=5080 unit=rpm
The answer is value=500 unit=rpm
